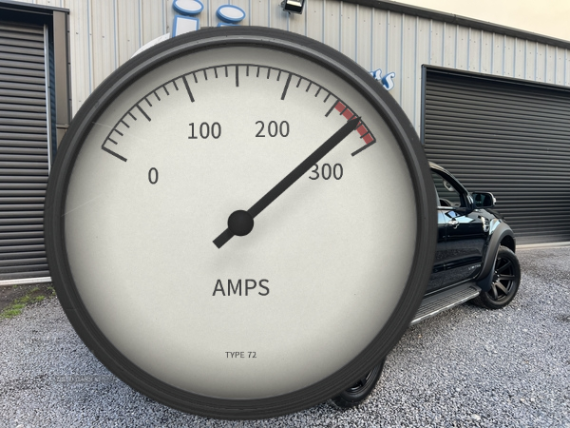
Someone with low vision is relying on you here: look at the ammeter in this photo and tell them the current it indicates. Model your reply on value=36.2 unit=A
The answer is value=275 unit=A
